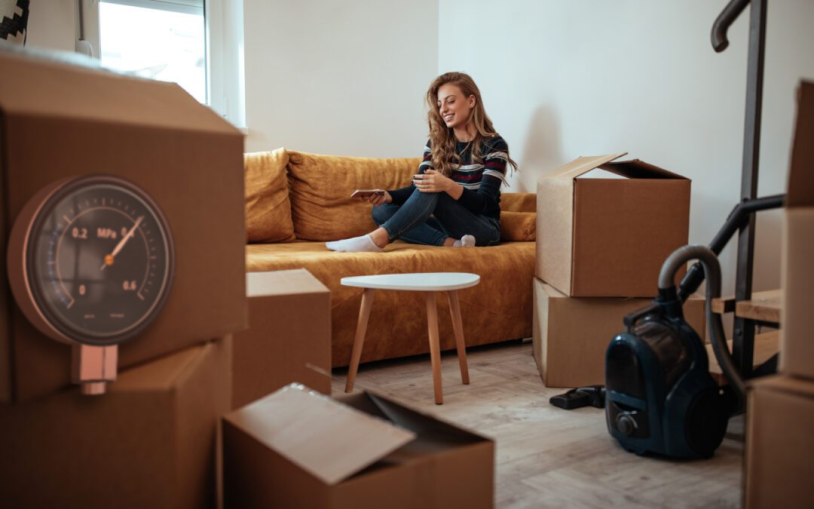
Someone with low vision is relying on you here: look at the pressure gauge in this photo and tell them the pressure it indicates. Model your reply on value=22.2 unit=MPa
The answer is value=0.4 unit=MPa
